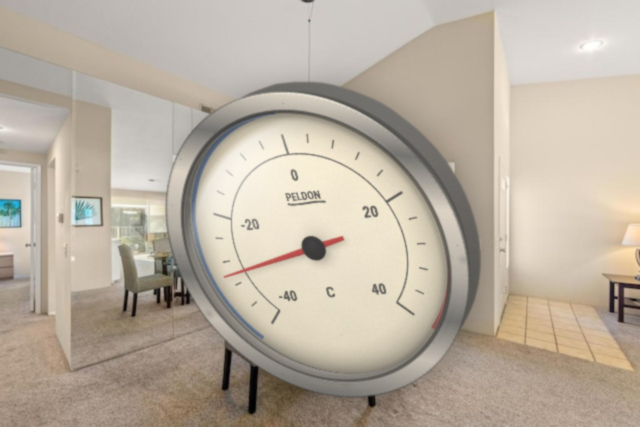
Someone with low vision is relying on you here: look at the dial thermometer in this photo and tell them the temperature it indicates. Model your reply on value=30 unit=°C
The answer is value=-30 unit=°C
